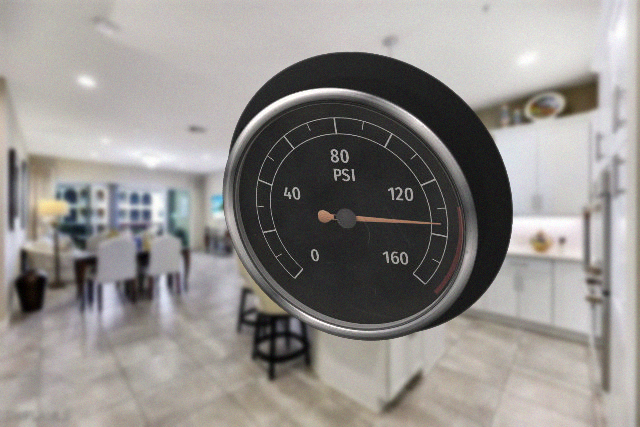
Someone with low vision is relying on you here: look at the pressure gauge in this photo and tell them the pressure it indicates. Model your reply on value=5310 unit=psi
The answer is value=135 unit=psi
